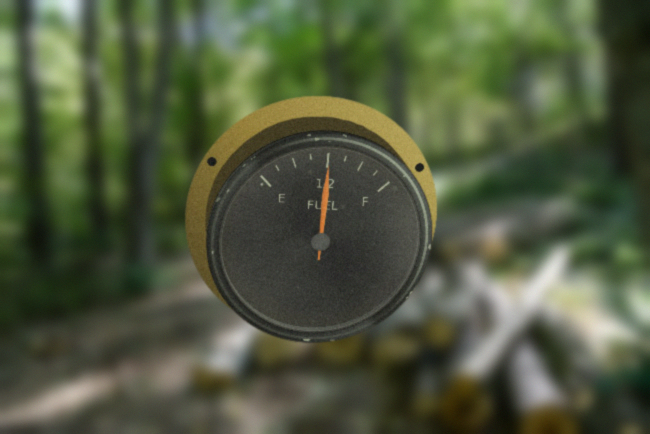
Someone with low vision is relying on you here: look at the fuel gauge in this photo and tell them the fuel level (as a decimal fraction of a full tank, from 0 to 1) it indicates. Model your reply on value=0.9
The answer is value=0.5
